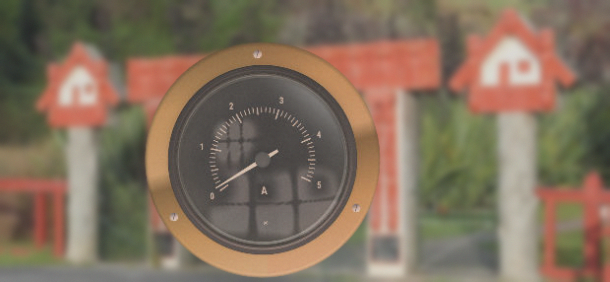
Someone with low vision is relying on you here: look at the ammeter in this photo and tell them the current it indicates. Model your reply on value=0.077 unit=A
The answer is value=0.1 unit=A
